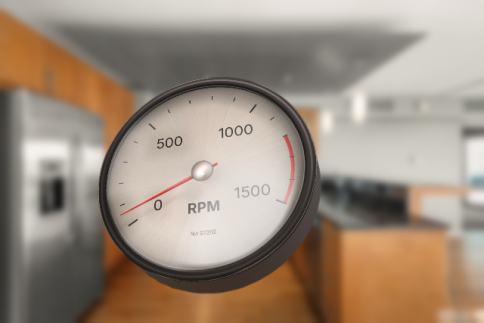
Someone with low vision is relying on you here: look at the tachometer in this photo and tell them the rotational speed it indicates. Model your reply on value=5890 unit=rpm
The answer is value=50 unit=rpm
